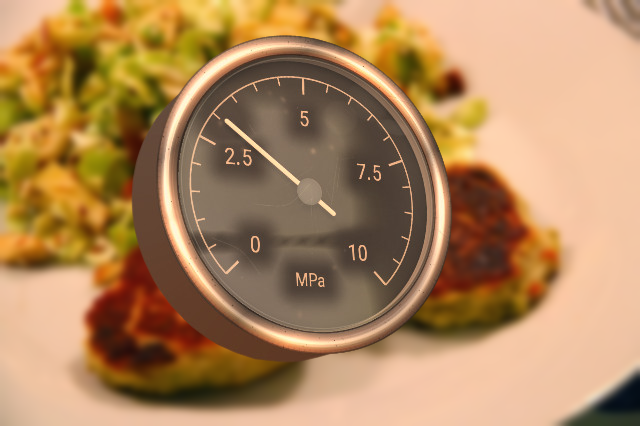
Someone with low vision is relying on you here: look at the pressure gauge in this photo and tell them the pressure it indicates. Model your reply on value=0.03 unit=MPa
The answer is value=3 unit=MPa
